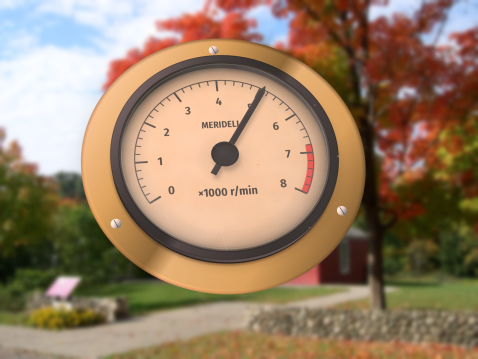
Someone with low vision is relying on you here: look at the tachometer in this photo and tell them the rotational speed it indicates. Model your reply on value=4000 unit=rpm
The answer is value=5100 unit=rpm
